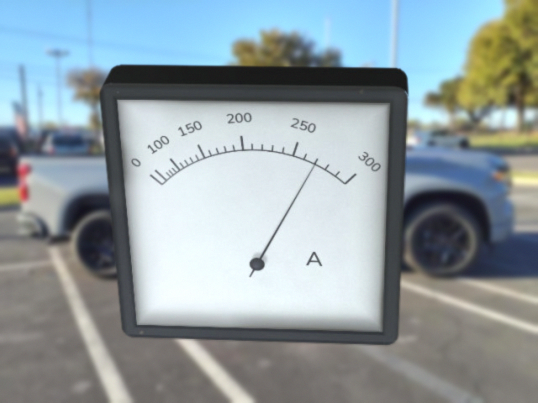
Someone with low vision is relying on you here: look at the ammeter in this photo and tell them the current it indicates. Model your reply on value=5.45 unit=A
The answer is value=270 unit=A
